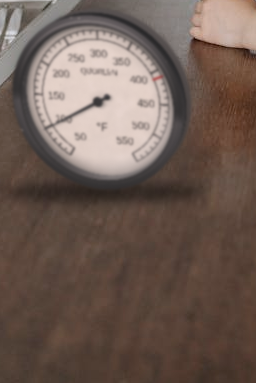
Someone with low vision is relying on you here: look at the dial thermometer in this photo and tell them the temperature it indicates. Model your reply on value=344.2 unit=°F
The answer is value=100 unit=°F
